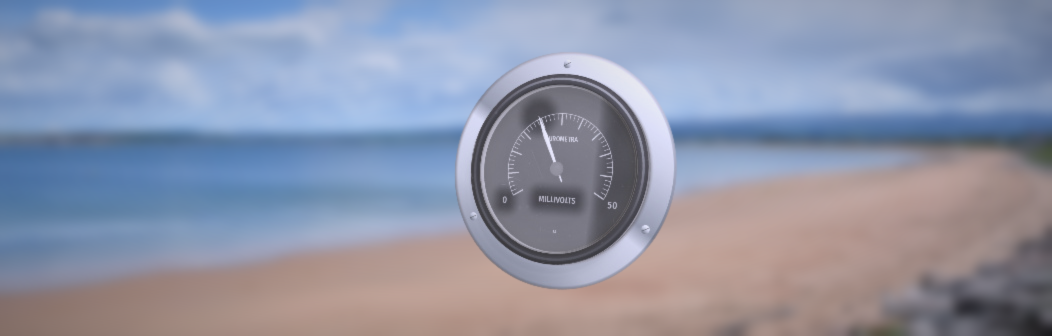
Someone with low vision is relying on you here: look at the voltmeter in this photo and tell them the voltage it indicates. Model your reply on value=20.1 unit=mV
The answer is value=20 unit=mV
